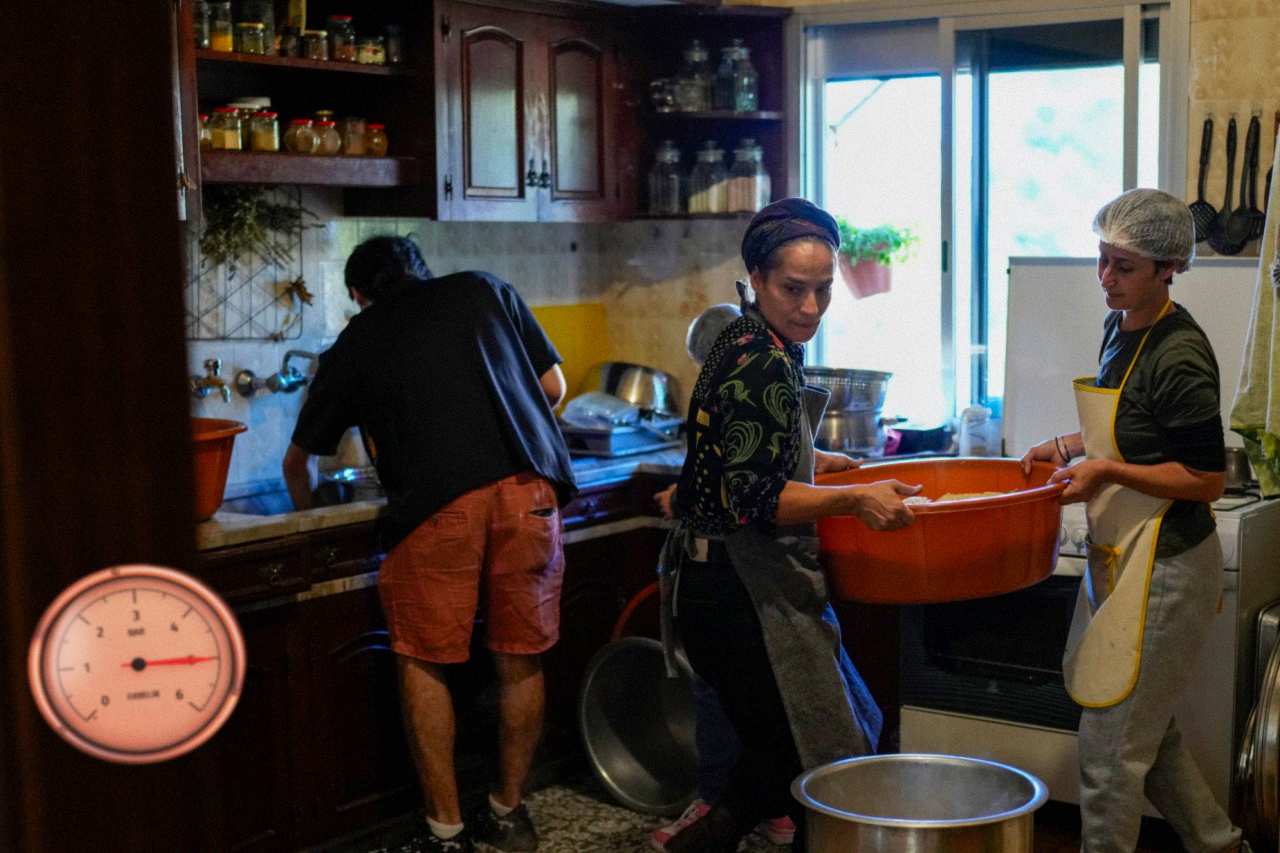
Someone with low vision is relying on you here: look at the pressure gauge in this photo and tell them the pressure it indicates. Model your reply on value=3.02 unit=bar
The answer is value=5 unit=bar
